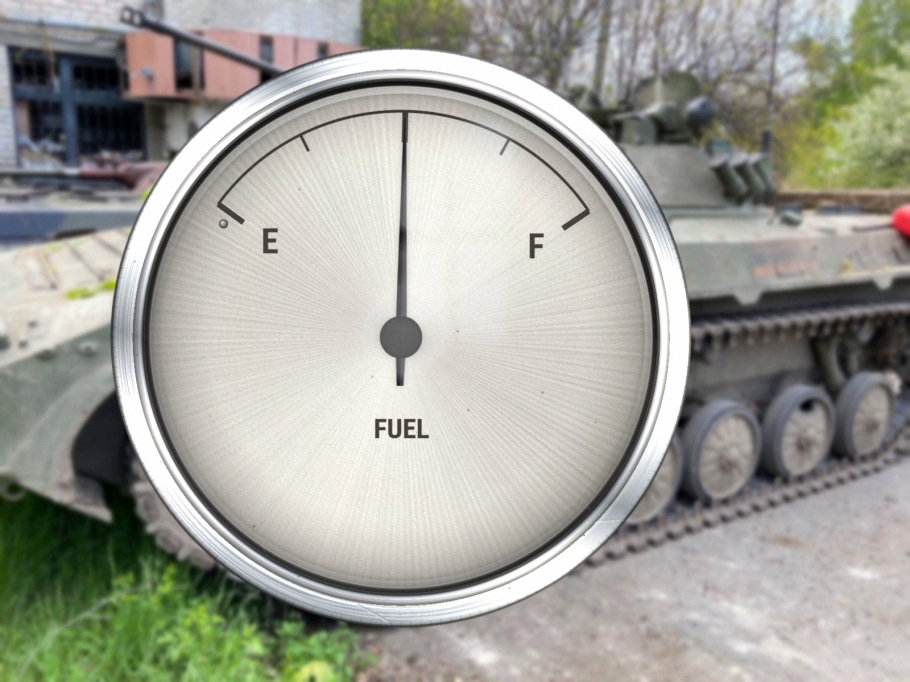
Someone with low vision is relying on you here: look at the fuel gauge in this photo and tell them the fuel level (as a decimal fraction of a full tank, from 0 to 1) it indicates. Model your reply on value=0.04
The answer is value=0.5
